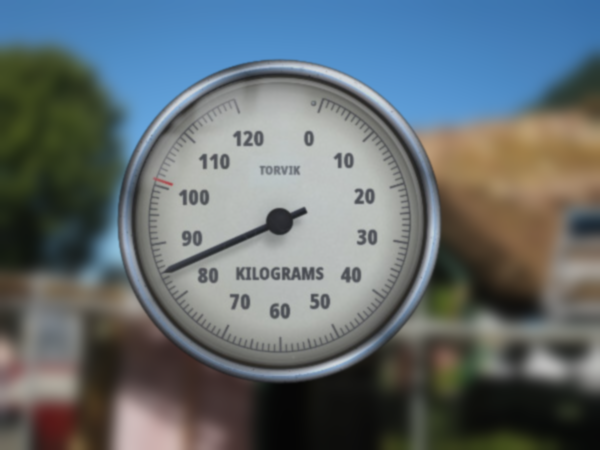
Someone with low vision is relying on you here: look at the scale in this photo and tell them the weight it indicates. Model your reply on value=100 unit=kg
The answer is value=85 unit=kg
